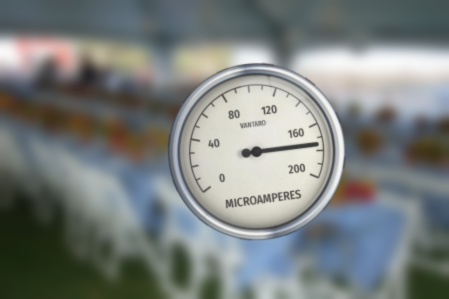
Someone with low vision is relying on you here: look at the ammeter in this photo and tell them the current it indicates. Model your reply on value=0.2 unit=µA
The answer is value=175 unit=µA
